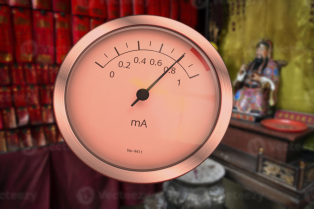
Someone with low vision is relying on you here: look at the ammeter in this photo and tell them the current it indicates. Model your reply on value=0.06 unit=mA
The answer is value=0.8 unit=mA
